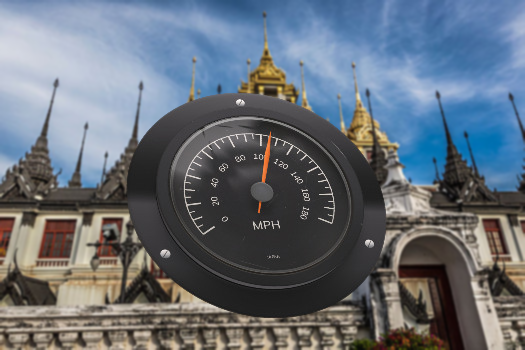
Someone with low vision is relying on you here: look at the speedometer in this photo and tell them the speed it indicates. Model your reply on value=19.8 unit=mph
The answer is value=105 unit=mph
